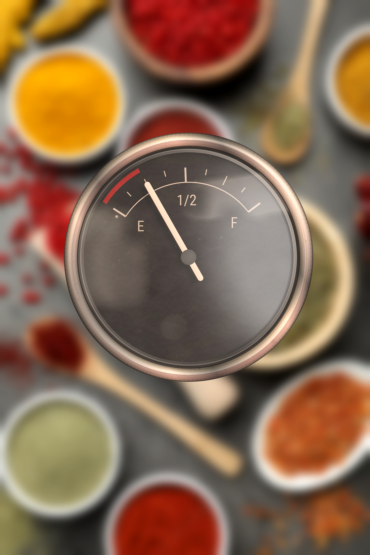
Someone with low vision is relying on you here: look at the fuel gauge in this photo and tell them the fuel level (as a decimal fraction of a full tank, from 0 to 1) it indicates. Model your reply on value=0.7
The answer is value=0.25
